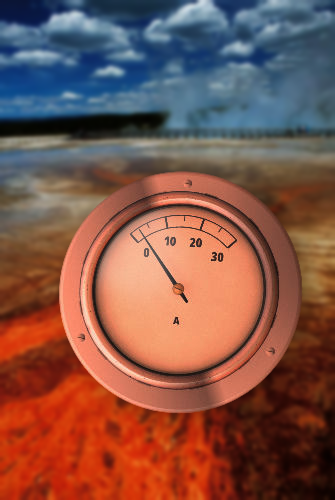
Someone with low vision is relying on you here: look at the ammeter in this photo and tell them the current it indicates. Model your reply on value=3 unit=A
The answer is value=2.5 unit=A
